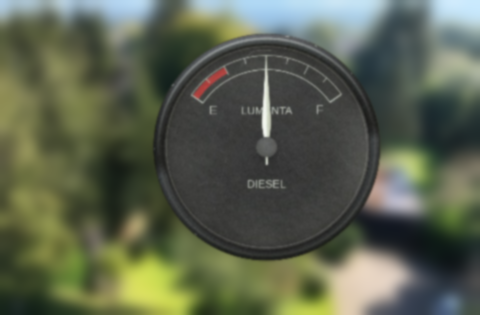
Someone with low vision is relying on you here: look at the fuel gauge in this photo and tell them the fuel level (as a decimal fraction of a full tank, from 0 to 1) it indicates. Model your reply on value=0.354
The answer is value=0.5
